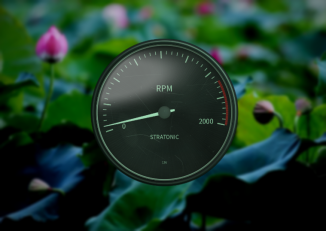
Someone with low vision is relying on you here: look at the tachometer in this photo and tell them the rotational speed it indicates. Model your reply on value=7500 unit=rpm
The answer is value=50 unit=rpm
